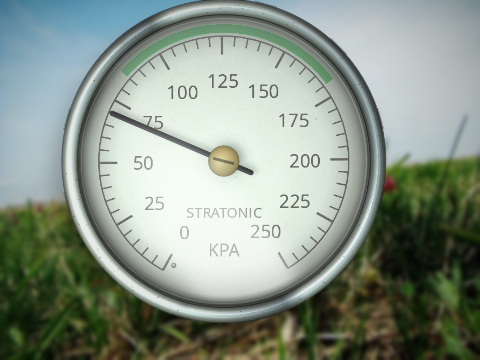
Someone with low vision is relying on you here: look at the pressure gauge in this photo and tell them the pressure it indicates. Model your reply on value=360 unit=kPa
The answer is value=70 unit=kPa
